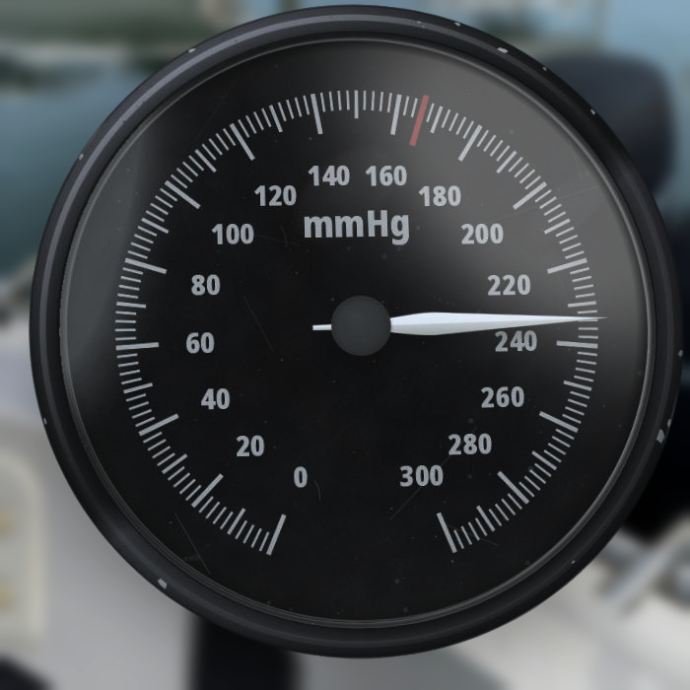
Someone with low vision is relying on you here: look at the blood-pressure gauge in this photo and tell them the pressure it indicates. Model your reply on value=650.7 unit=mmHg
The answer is value=234 unit=mmHg
